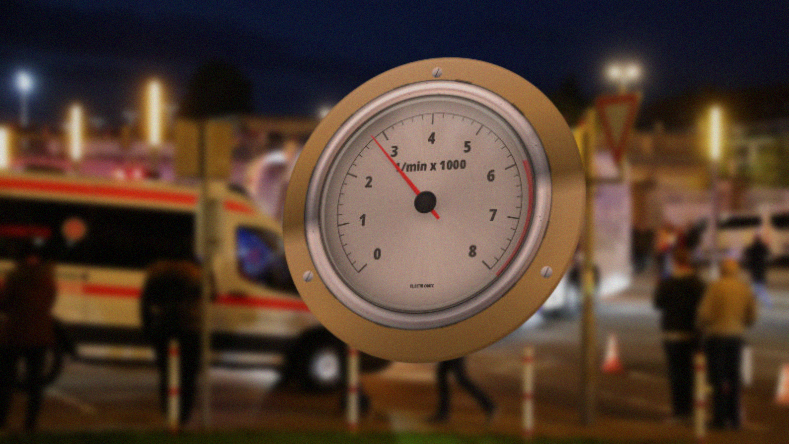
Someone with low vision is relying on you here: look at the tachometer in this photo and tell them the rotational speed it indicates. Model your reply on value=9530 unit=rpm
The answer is value=2800 unit=rpm
